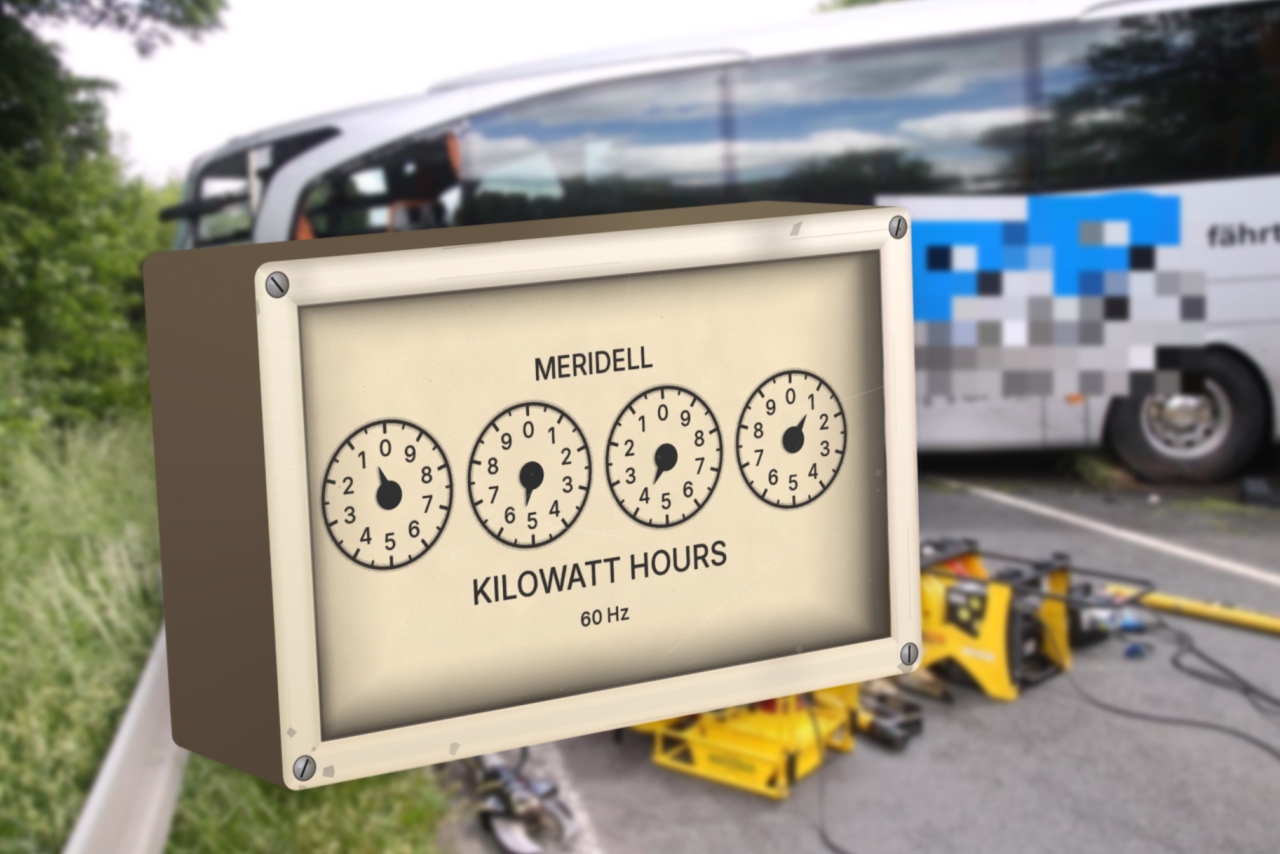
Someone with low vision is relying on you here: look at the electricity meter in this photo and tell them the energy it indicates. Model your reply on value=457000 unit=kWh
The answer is value=541 unit=kWh
